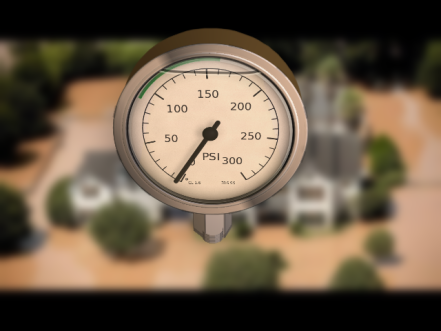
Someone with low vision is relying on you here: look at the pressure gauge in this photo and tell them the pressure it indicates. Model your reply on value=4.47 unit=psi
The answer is value=5 unit=psi
